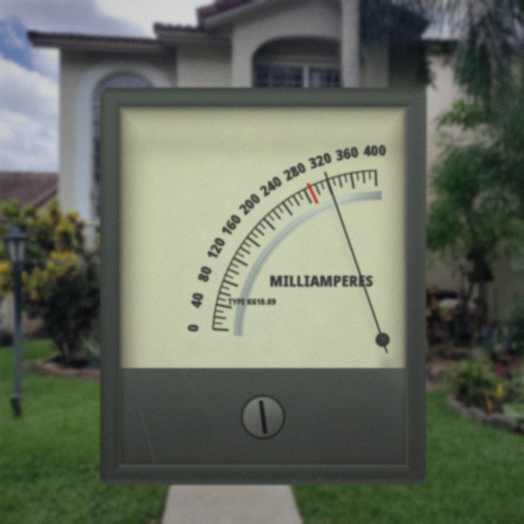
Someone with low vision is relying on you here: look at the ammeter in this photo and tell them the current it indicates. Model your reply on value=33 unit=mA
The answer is value=320 unit=mA
